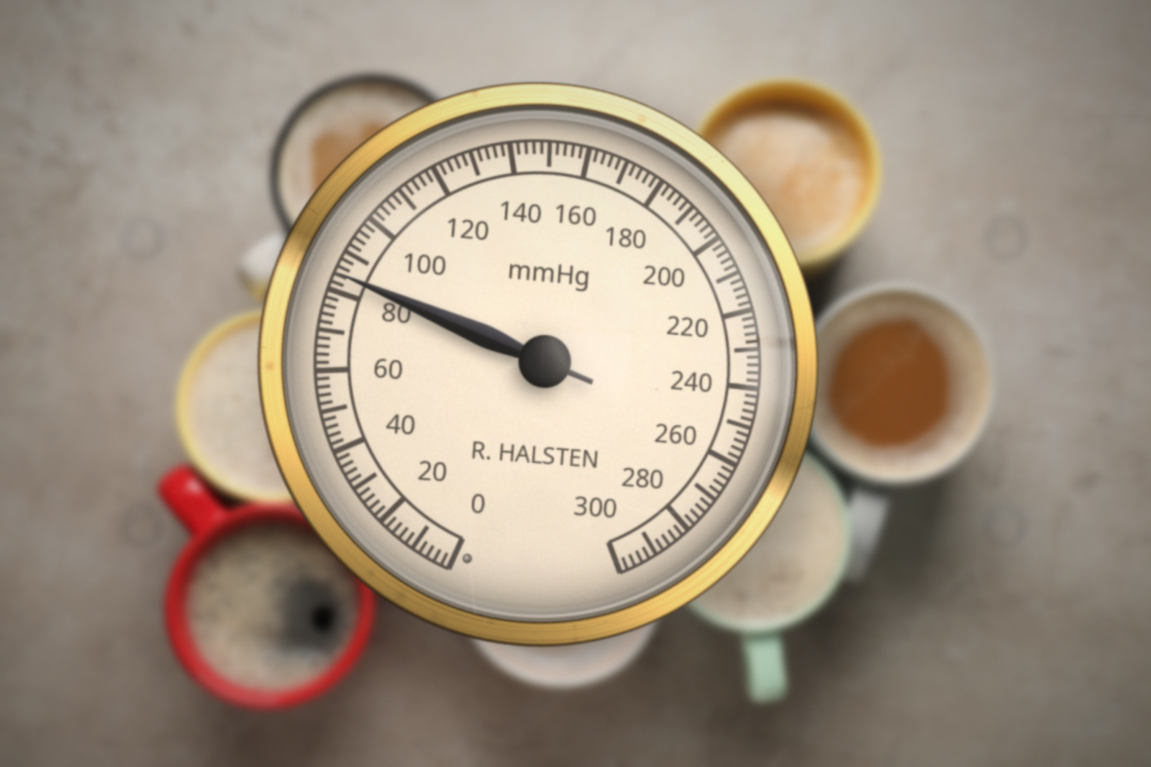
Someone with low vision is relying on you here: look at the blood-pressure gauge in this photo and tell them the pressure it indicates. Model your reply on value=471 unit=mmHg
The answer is value=84 unit=mmHg
